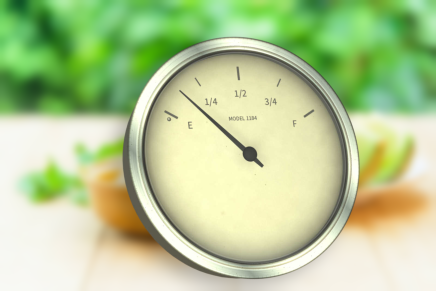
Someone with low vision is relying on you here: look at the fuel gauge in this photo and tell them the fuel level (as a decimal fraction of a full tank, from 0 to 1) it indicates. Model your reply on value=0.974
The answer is value=0.125
